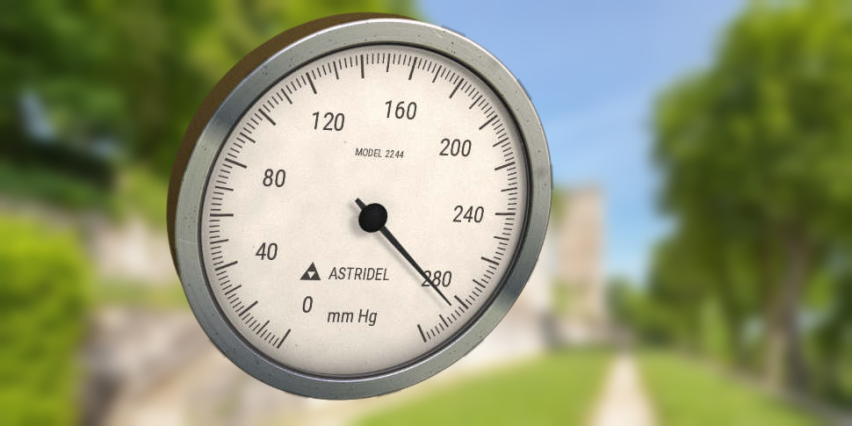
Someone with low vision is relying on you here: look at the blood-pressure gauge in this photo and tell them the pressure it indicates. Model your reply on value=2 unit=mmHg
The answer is value=284 unit=mmHg
